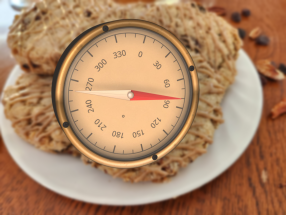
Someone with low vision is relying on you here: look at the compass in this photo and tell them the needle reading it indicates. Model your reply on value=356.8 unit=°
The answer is value=80 unit=°
